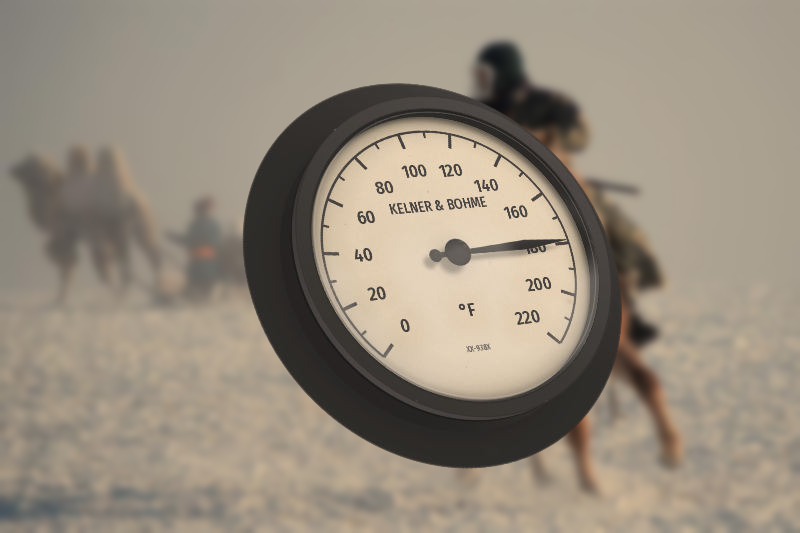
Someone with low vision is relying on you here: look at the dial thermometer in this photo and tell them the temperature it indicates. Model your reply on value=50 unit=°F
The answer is value=180 unit=°F
